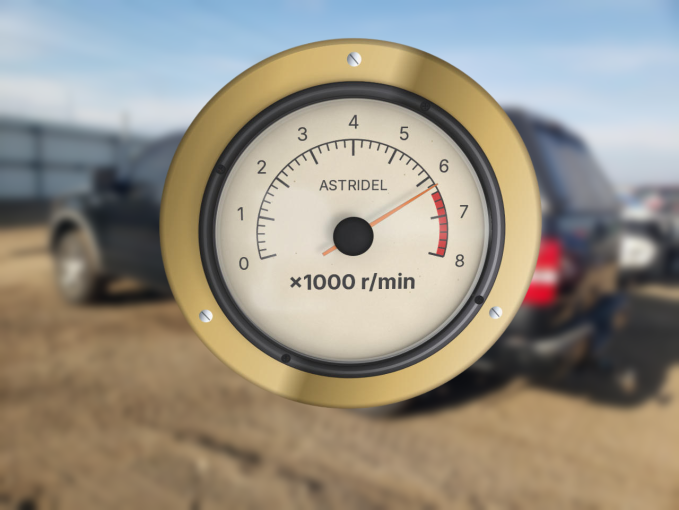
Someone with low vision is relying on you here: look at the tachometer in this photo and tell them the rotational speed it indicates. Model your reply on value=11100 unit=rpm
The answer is value=6200 unit=rpm
